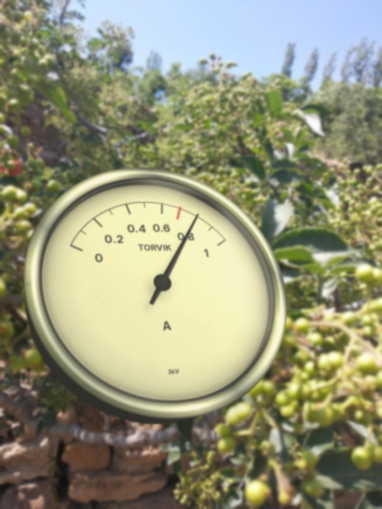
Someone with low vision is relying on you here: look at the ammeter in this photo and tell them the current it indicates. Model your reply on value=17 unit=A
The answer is value=0.8 unit=A
